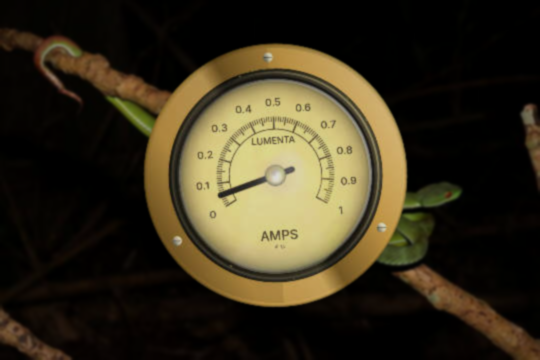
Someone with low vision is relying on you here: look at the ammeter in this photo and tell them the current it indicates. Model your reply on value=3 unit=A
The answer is value=0.05 unit=A
